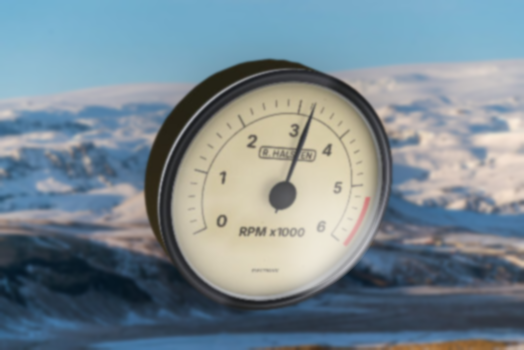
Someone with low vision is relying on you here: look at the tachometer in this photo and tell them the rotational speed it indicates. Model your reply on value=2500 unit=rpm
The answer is value=3200 unit=rpm
